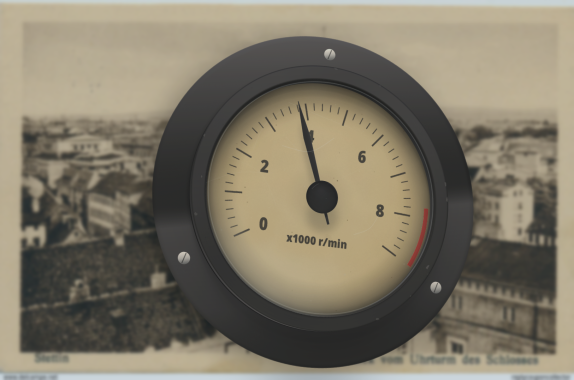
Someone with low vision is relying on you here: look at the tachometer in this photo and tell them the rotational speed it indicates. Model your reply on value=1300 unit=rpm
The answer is value=3800 unit=rpm
